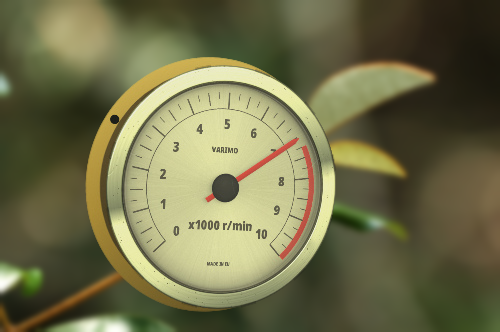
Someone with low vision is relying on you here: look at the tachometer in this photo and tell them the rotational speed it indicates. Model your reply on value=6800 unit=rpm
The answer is value=7000 unit=rpm
